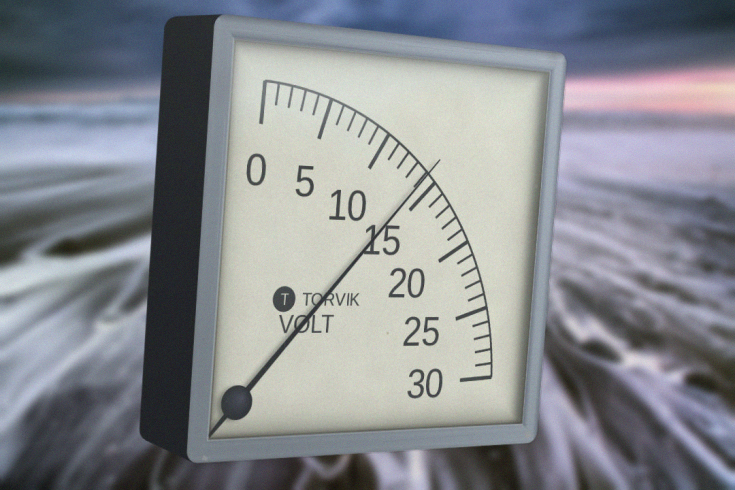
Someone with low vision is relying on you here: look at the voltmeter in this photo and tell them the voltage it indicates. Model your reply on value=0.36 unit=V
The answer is value=14 unit=V
